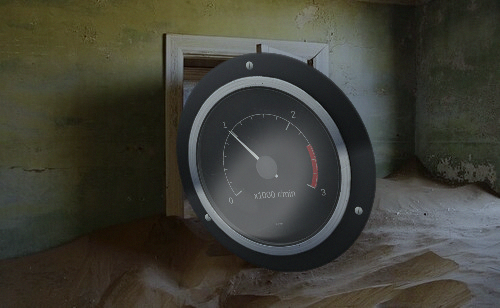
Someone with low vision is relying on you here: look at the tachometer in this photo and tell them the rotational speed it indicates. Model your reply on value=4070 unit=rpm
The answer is value=1000 unit=rpm
